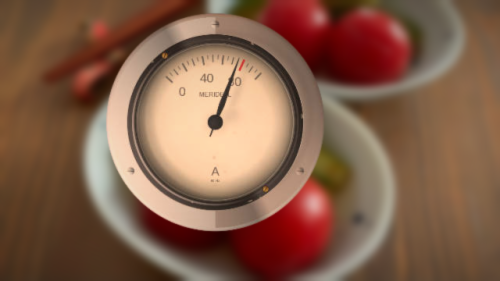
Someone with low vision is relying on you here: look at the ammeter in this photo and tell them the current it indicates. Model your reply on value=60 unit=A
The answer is value=75 unit=A
